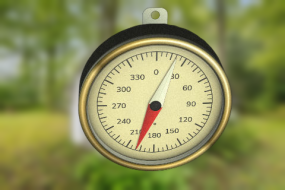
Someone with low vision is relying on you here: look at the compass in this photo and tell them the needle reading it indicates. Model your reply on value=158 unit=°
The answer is value=200 unit=°
